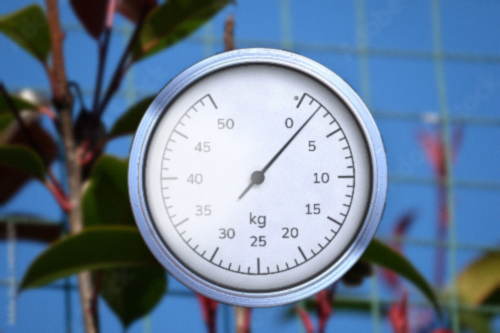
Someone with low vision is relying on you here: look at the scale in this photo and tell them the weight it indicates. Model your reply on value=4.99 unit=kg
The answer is value=2 unit=kg
